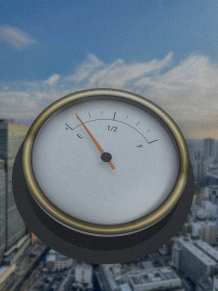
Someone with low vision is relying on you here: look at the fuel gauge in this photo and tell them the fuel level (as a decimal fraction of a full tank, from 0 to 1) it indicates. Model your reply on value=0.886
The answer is value=0.125
